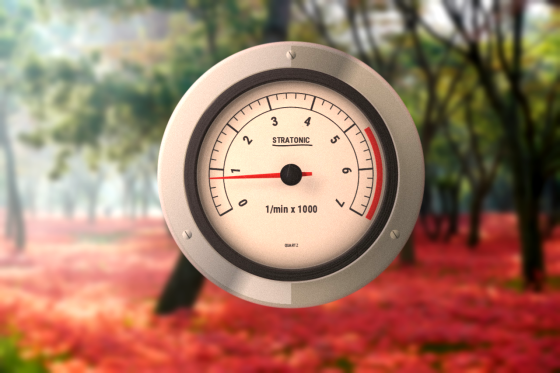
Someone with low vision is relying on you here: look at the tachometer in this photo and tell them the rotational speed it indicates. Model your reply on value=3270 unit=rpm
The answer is value=800 unit=rpm
